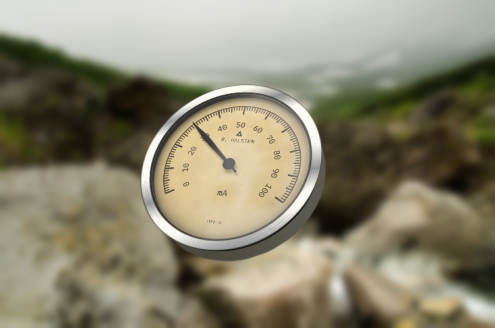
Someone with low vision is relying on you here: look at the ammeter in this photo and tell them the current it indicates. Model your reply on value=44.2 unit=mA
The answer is value=30 unit=mA
